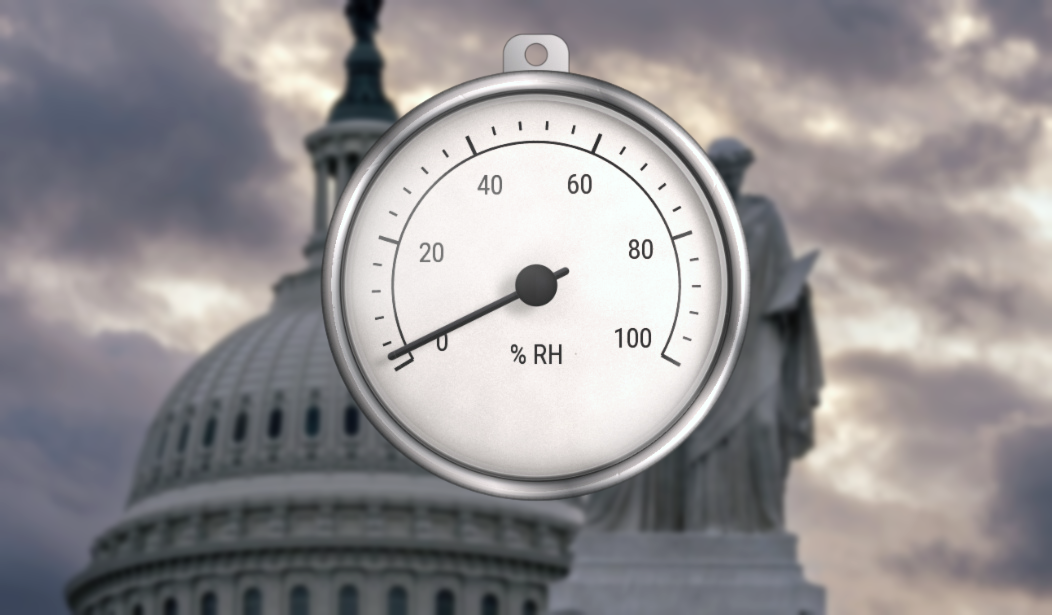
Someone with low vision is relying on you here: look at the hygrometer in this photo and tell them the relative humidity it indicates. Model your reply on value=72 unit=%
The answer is value=2 unit=%
